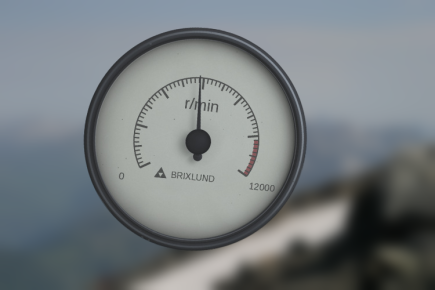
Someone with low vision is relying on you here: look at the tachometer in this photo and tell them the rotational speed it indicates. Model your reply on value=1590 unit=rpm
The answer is value=5800 unit=rpm
